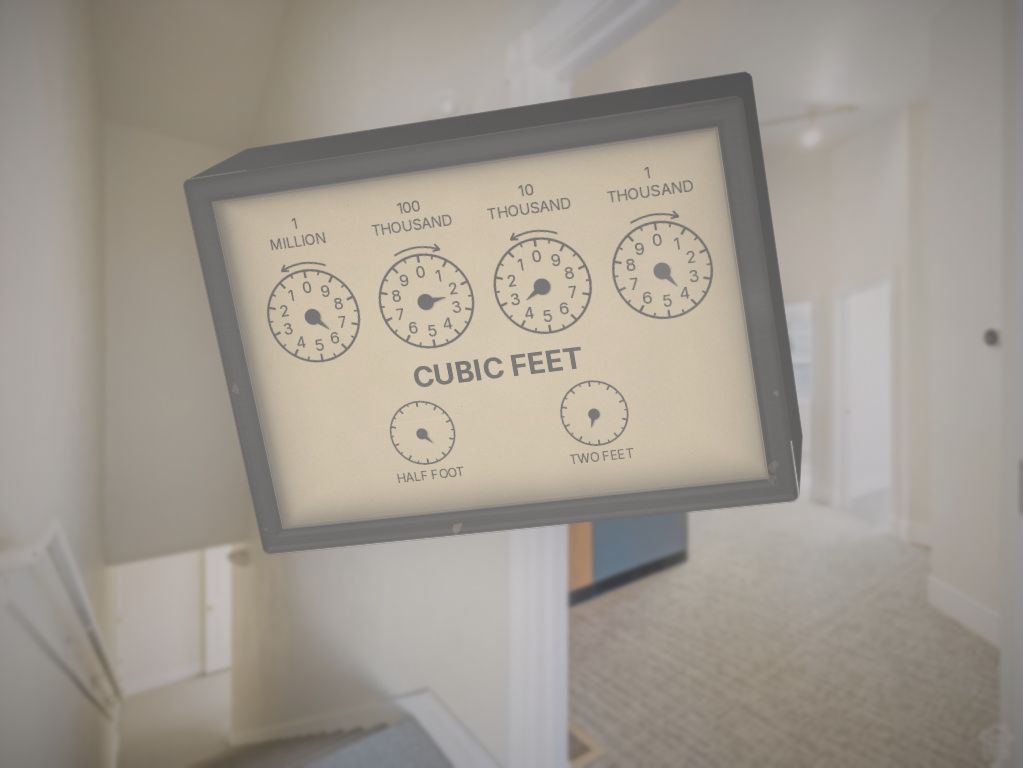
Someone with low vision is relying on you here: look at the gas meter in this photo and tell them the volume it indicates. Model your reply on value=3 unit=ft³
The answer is value=623400 unit=ft³
